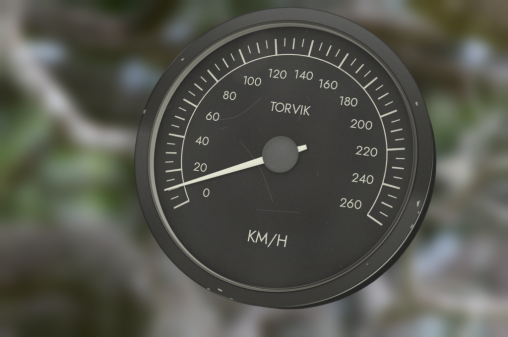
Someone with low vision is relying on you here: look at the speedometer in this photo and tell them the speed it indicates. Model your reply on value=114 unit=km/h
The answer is value=10 unit=km/h
